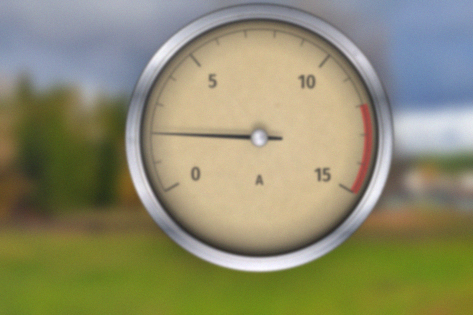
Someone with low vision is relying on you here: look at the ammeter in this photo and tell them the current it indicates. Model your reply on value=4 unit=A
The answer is value=2 unit=A
